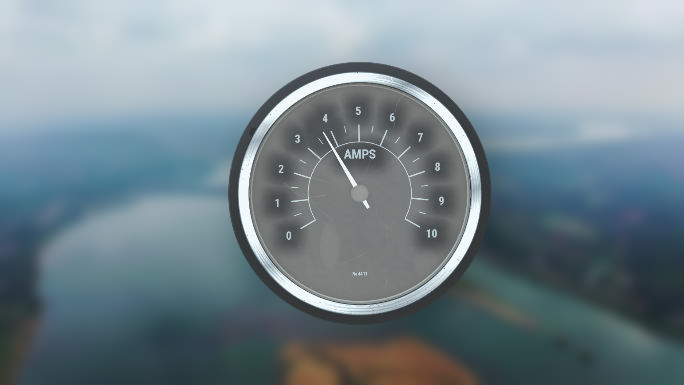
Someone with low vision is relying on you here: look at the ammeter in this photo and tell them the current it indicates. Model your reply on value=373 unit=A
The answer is value=3.75 unit=A
